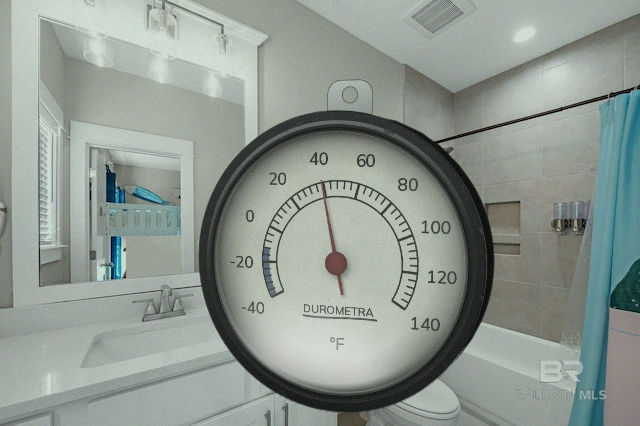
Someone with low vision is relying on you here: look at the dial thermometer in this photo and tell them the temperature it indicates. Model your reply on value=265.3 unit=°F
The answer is value=40 unit=°F
